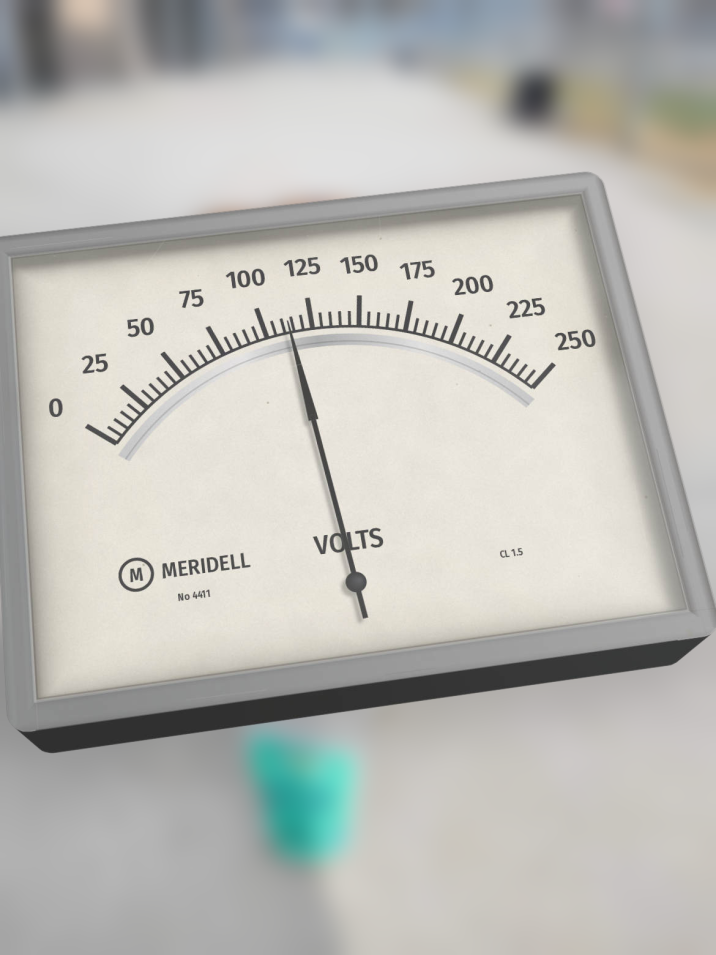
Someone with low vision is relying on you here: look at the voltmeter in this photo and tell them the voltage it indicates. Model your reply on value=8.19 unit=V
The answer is value=112.5 unit=V
